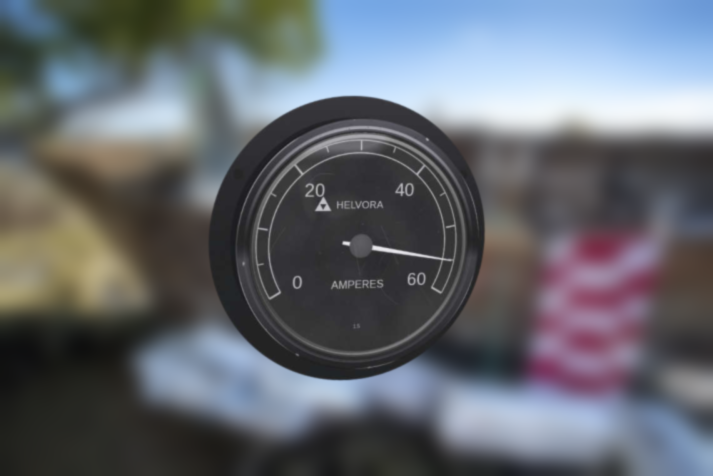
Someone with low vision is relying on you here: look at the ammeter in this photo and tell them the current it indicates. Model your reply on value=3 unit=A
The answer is value=55 unit=A
